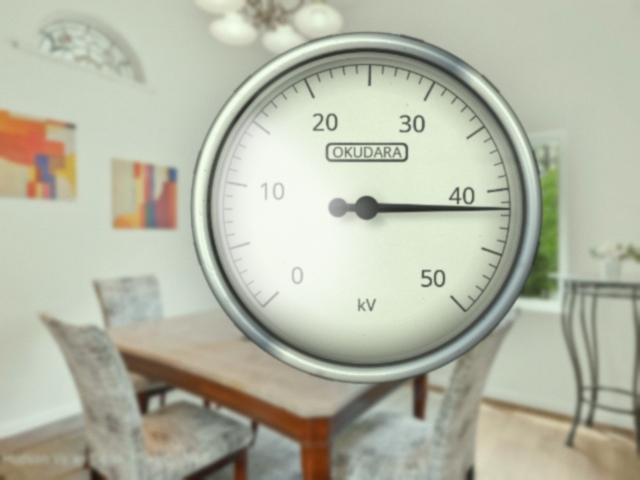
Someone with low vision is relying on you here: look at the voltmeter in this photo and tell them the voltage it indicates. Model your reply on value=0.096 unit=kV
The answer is value=41.5 unit=kV
